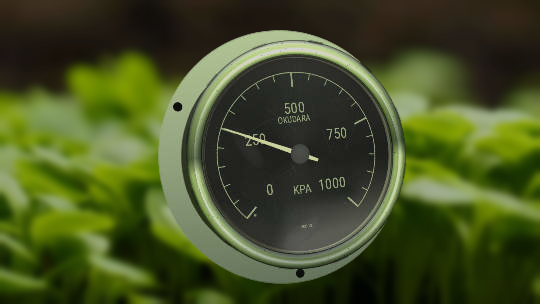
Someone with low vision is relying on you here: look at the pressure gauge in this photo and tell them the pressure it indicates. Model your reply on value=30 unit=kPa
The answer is value=250 unit=kPa
